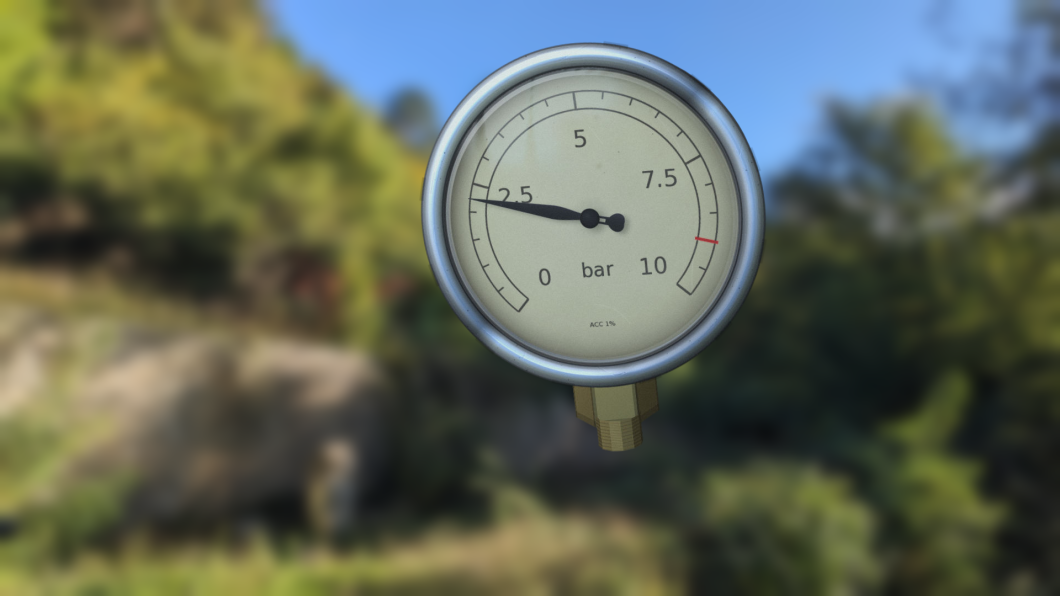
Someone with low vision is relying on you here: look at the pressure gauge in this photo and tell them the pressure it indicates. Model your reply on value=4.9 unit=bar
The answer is value=2.25 unit=bar
